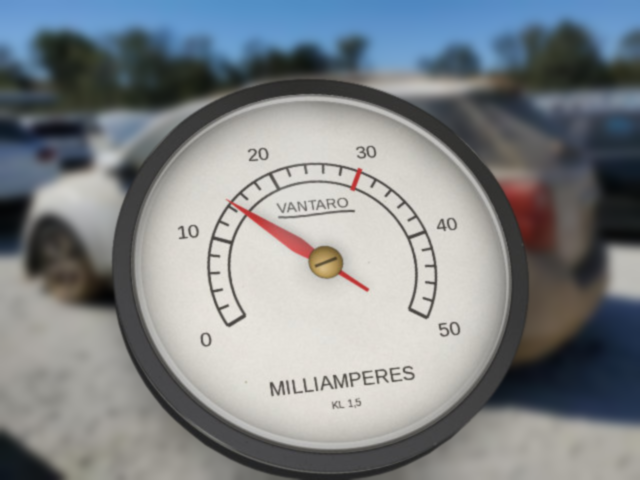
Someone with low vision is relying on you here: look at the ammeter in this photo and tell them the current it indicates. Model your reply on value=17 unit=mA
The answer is value=14 unit=mA
